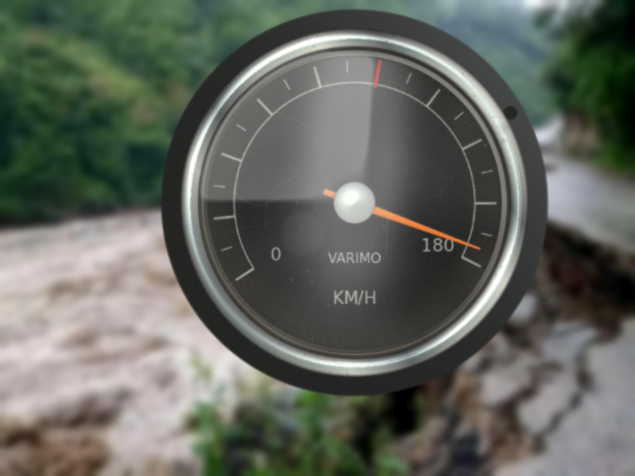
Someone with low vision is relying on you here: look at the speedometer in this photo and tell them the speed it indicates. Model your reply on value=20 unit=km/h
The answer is value=175 unit=km/h
